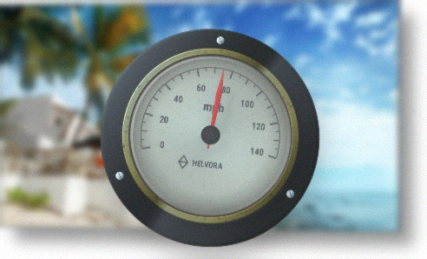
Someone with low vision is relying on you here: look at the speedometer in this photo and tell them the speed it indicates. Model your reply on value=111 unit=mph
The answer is value=75 unit=mph
